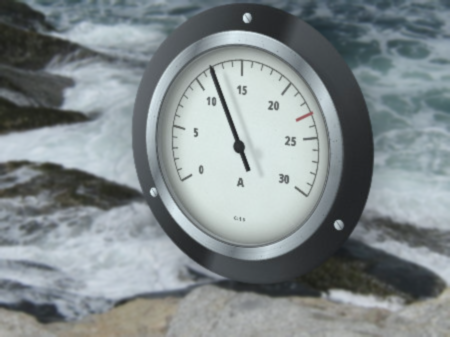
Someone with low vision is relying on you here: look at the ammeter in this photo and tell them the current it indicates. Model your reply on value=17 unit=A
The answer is value=12 unit=A
